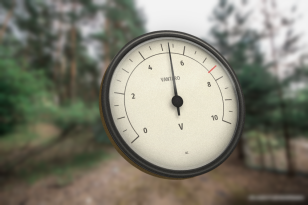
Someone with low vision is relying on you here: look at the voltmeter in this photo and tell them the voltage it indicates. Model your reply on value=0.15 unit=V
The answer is value=5.25 unit=V
